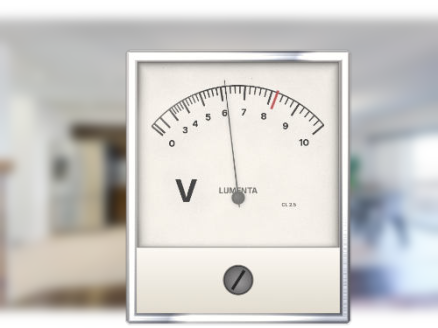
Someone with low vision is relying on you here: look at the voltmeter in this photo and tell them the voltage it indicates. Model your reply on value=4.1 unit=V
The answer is value=6.2 unit=V
